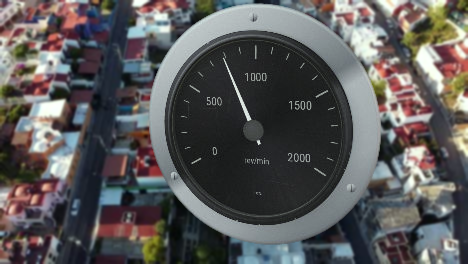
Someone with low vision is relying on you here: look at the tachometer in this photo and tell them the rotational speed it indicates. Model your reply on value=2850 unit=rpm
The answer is value=800 unit=rpm
